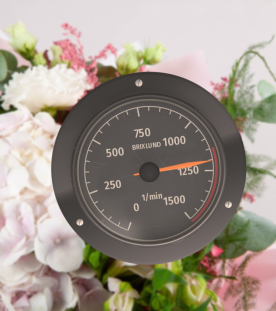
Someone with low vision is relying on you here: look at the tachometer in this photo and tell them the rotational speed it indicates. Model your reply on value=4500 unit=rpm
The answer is value=1200 unit=rpm
